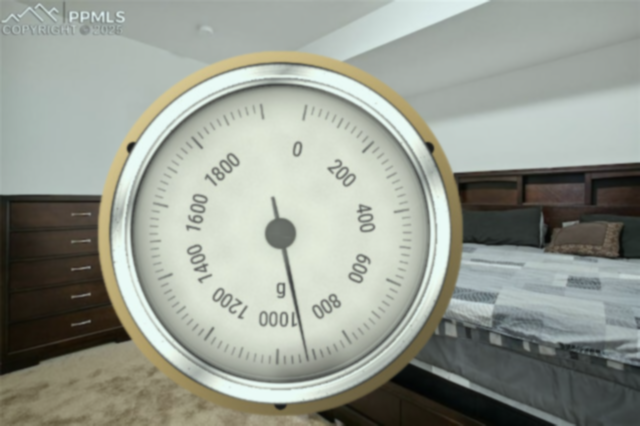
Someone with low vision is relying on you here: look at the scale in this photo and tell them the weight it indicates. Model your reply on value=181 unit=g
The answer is value=920 unit=g
